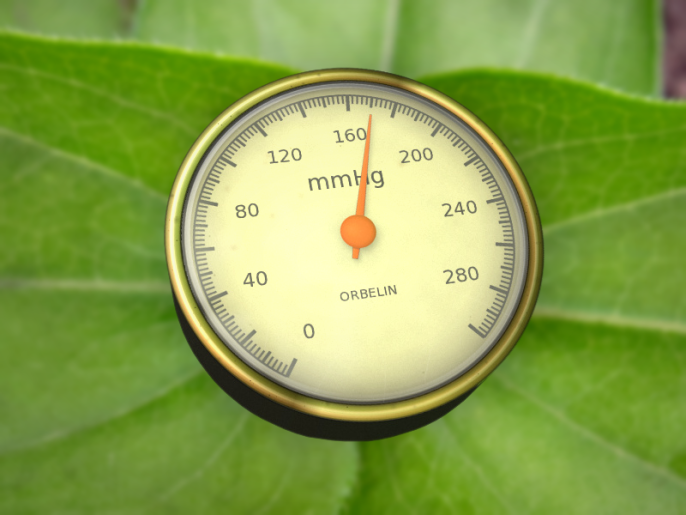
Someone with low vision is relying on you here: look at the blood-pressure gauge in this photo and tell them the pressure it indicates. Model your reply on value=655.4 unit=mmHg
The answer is value=170 unit=mmHg
